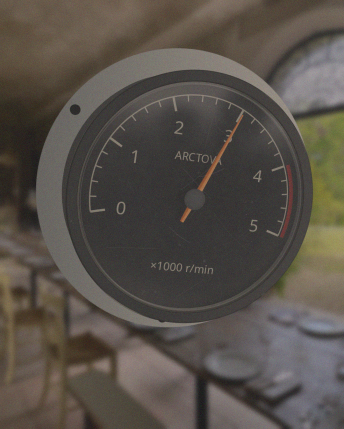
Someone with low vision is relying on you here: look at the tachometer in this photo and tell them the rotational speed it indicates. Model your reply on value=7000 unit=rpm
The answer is value=3000 unit=rpm
